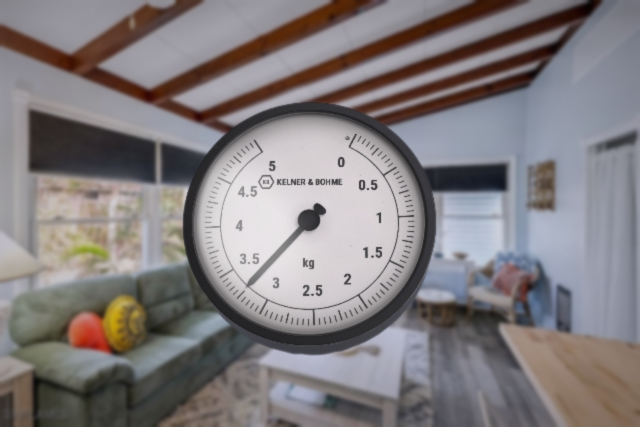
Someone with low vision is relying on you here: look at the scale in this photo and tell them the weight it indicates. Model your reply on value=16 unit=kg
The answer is value=3.25 unit=kg
